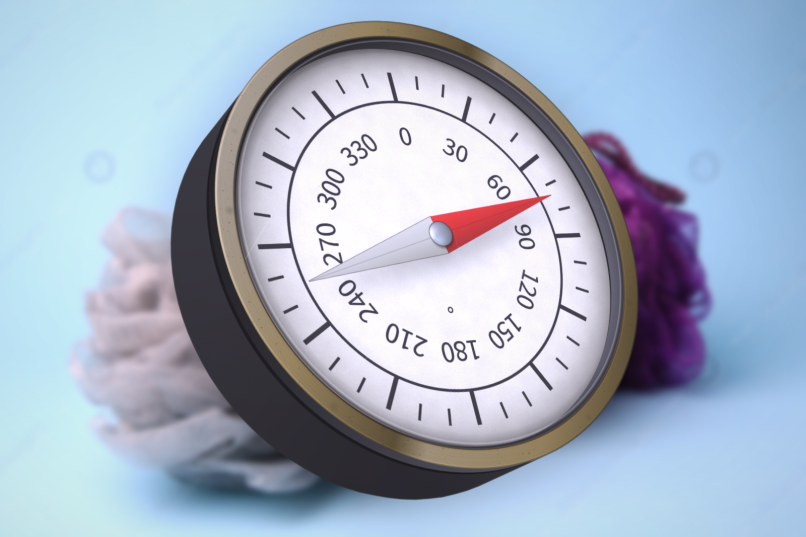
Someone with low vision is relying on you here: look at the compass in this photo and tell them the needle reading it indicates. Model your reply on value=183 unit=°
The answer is value=75 unit=°
